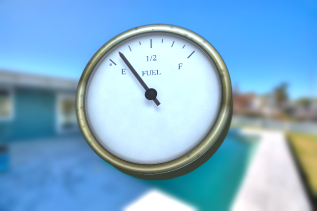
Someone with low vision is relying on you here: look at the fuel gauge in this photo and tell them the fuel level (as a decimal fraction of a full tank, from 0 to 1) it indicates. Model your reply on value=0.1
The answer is value=0.125
